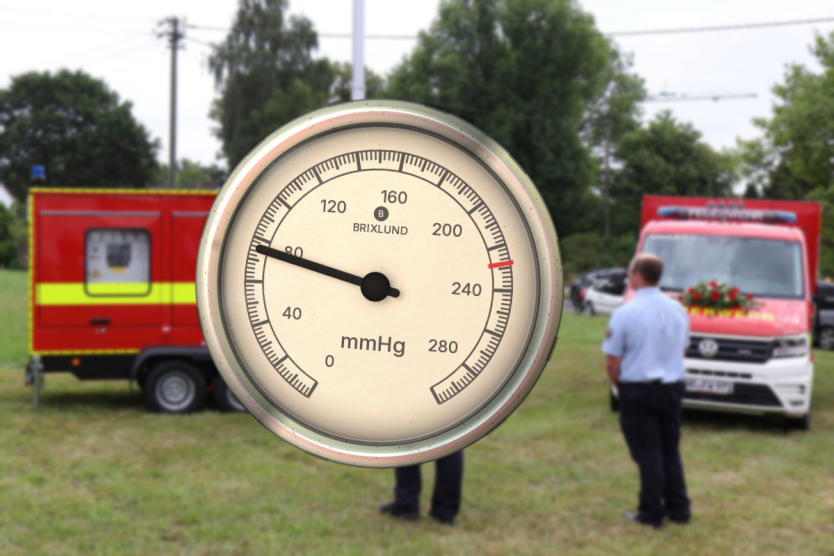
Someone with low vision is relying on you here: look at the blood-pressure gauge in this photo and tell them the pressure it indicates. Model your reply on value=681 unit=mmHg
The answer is value=76 unit=mmHg
